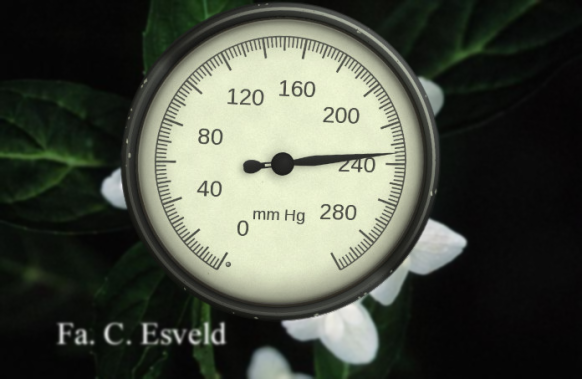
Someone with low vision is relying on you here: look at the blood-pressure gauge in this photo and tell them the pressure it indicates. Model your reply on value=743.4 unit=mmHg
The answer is value=234 unit=mmHg
